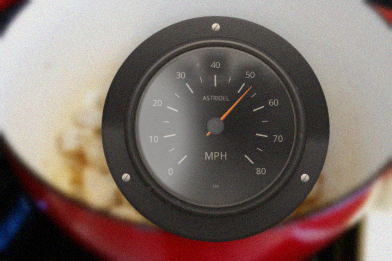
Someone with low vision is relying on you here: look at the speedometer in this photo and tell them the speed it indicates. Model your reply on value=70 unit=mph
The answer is value=52.5 unit=mph
